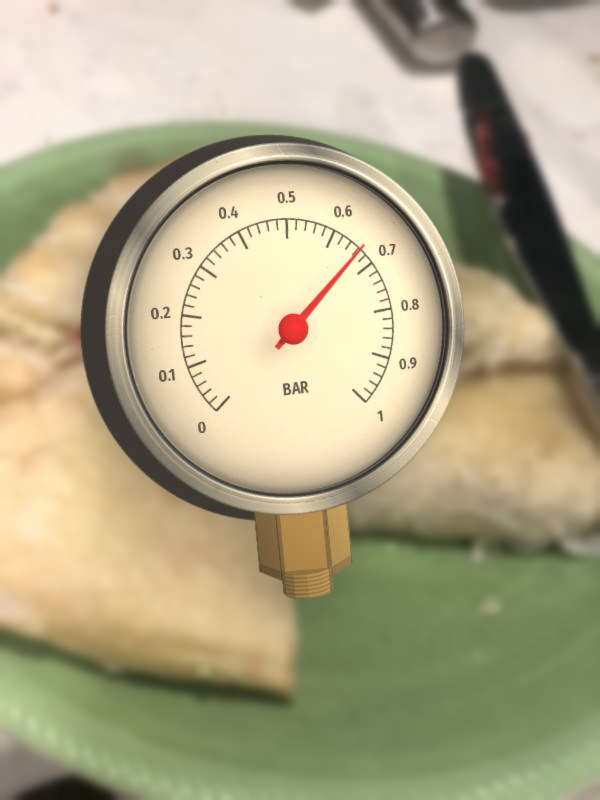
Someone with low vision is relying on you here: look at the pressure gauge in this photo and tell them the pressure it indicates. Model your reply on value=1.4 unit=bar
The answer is value=0.66 unit=bar
